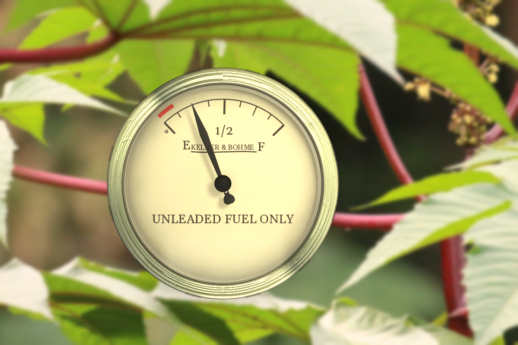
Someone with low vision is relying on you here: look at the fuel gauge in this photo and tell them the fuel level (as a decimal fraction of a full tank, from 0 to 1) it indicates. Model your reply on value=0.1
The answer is value=0.25
